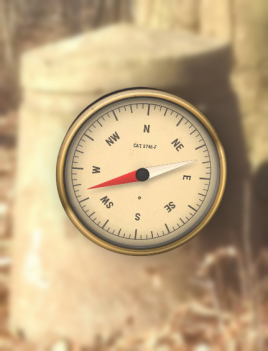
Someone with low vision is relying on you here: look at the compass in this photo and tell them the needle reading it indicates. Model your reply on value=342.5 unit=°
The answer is value=250 unit=°
